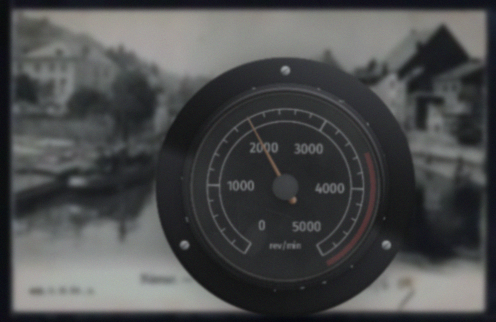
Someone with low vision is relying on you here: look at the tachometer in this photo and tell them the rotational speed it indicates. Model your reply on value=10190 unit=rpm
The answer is value=2000 unit=rpm
